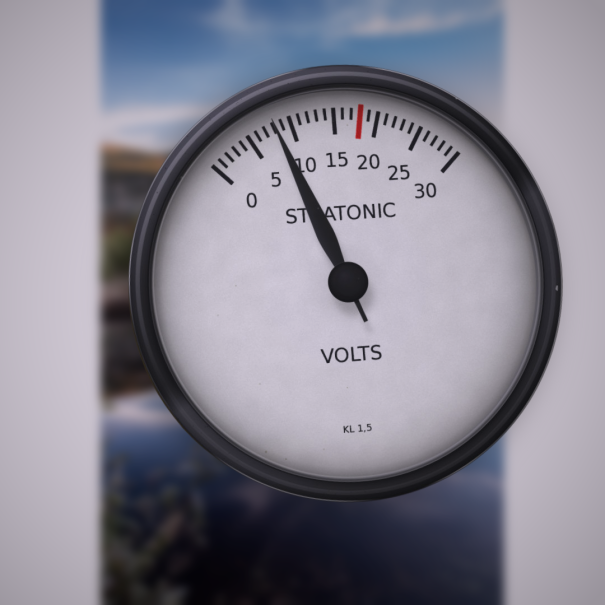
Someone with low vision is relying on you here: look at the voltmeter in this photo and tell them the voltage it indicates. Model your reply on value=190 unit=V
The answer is value=8 unit=V
